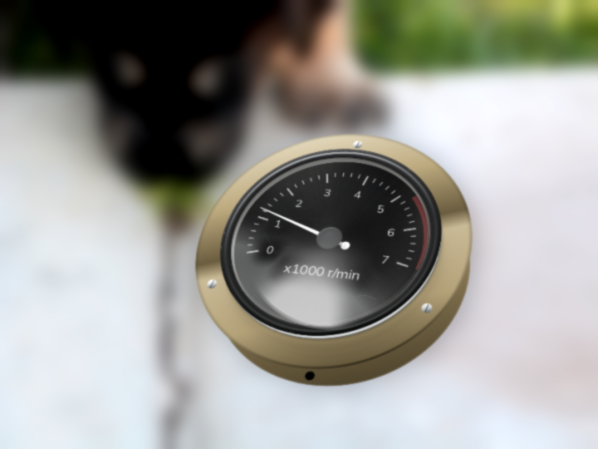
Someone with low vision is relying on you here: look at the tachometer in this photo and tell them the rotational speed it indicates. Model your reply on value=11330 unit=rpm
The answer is value=1200 unit=rpm
